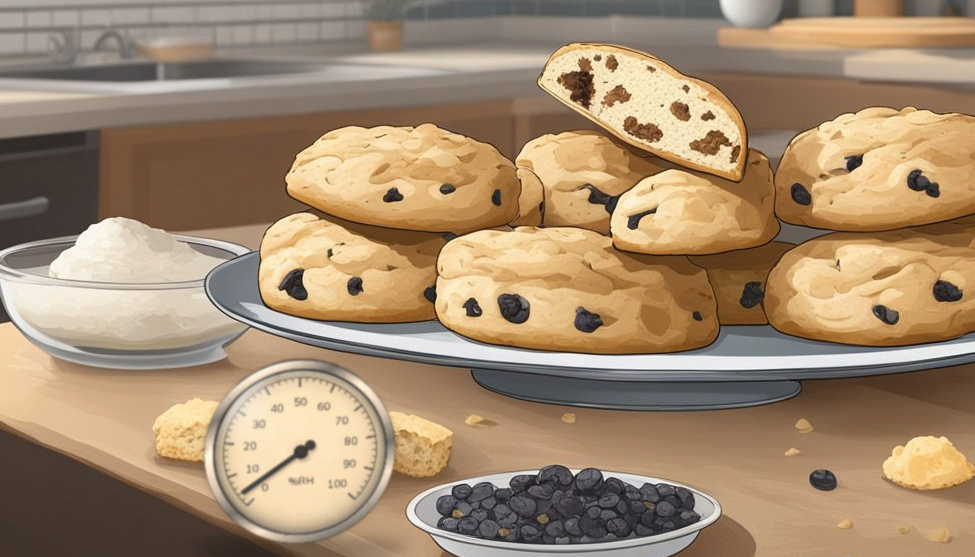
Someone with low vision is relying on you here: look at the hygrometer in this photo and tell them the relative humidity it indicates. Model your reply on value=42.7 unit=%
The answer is value=4 unit=%
